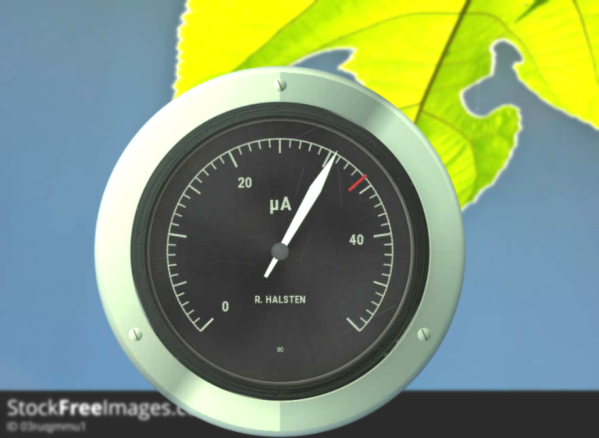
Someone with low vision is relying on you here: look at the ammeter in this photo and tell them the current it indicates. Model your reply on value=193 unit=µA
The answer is value=30.5 unit=µA
